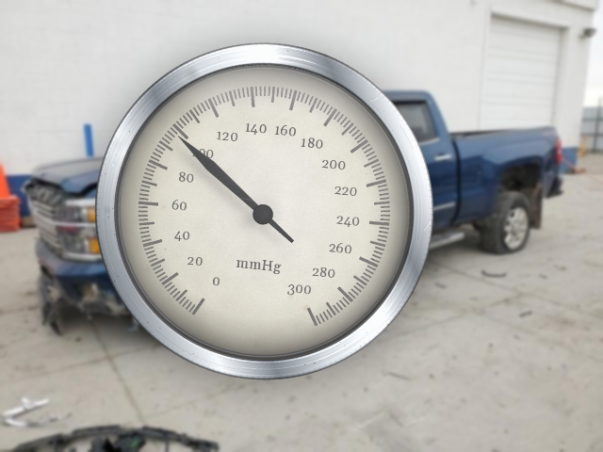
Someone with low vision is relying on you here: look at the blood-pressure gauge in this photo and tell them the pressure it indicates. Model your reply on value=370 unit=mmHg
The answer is value=98 unit=mmHg
